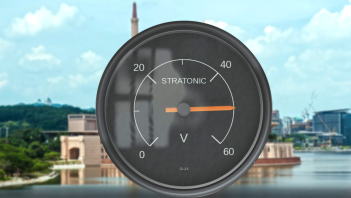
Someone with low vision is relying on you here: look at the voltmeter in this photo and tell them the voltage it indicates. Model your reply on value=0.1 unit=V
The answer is value=50 unit=V
